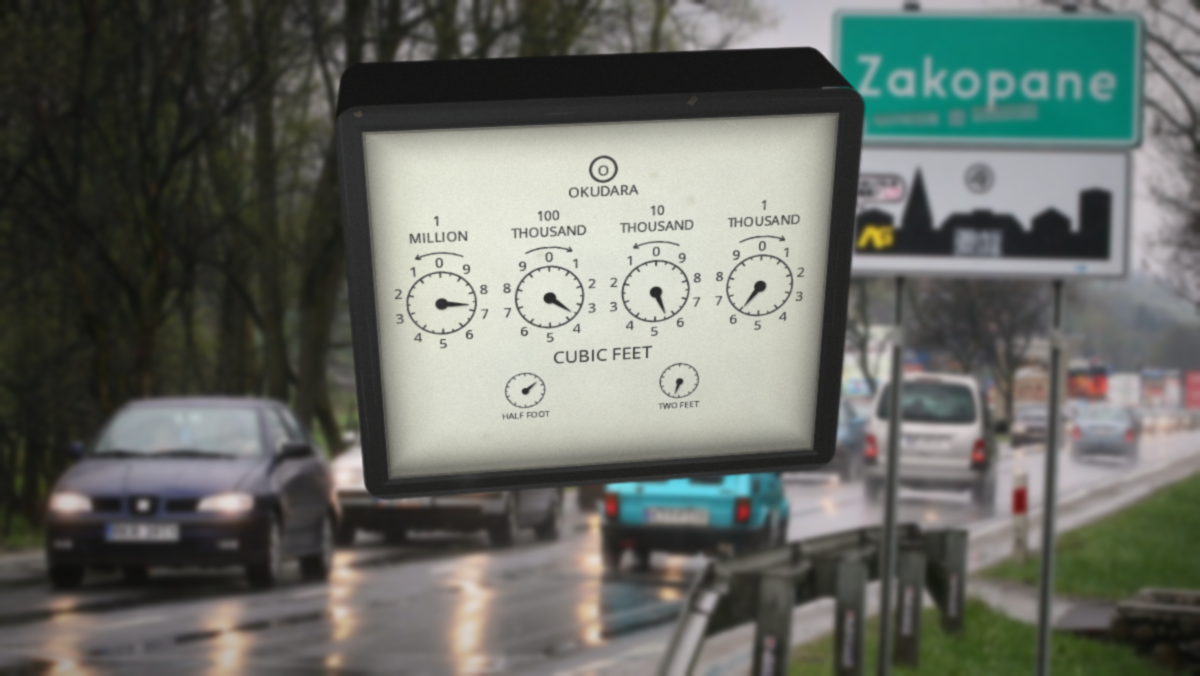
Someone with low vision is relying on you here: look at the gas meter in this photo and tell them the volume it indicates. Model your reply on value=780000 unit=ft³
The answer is value=735600 unit=ft³
